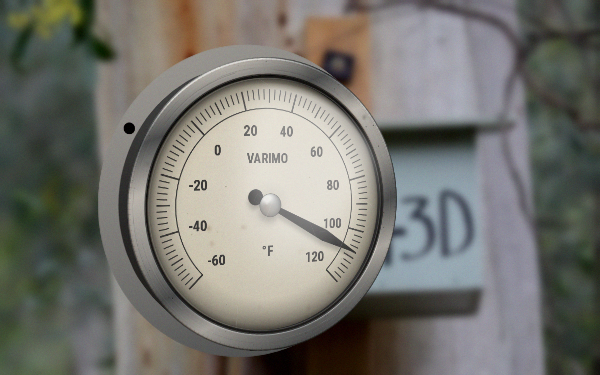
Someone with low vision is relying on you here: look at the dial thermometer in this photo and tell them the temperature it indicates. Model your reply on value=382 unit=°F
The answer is value=108 unit=°F
